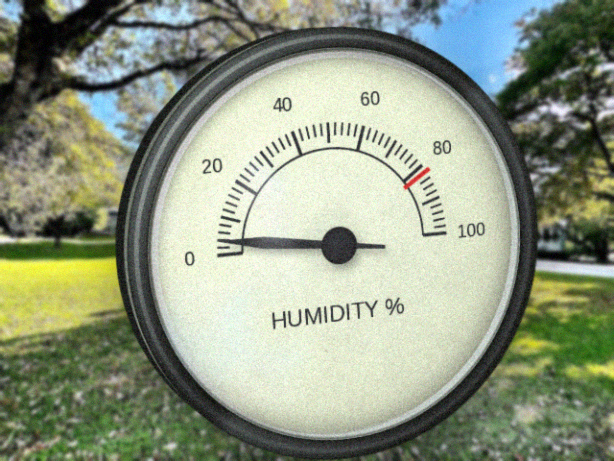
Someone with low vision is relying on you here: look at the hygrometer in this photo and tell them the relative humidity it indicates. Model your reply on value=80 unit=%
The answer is value=4 unit=%
